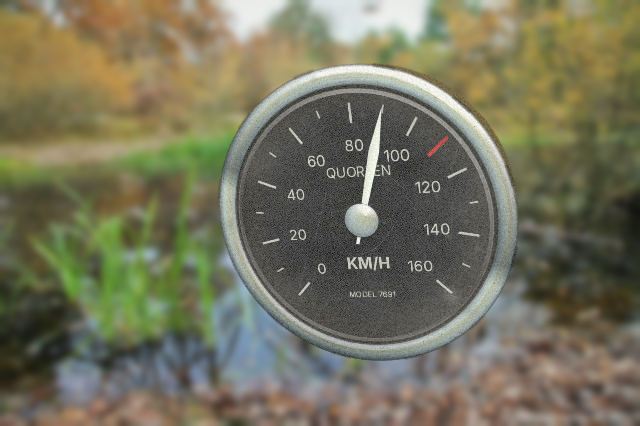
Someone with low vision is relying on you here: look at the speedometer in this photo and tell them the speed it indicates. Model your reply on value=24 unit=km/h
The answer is value=90 unit=km/h
